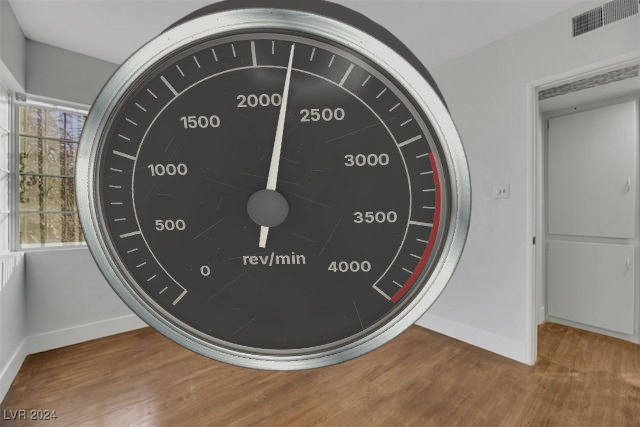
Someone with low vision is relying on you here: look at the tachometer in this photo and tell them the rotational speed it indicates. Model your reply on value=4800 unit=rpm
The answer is value=2200 unit=rpm
